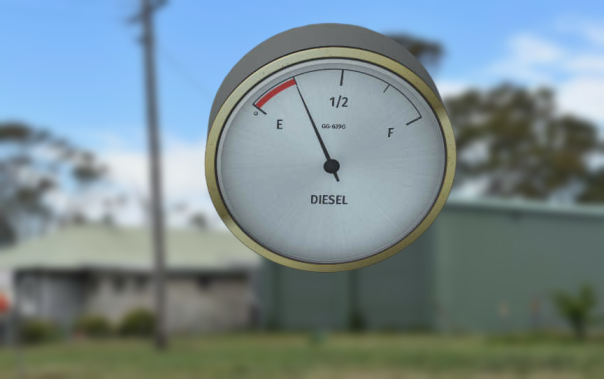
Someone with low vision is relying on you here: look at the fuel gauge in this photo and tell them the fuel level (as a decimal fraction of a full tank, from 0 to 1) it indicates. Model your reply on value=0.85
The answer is value=0.25
